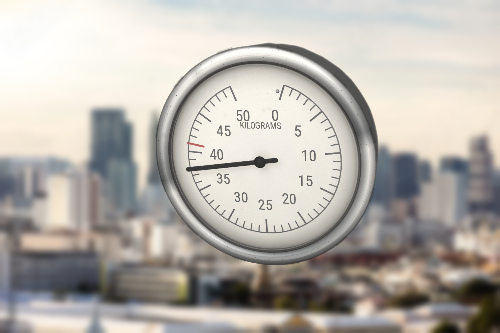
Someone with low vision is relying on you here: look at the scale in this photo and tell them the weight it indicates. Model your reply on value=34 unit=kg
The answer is value=38 unit=kg
